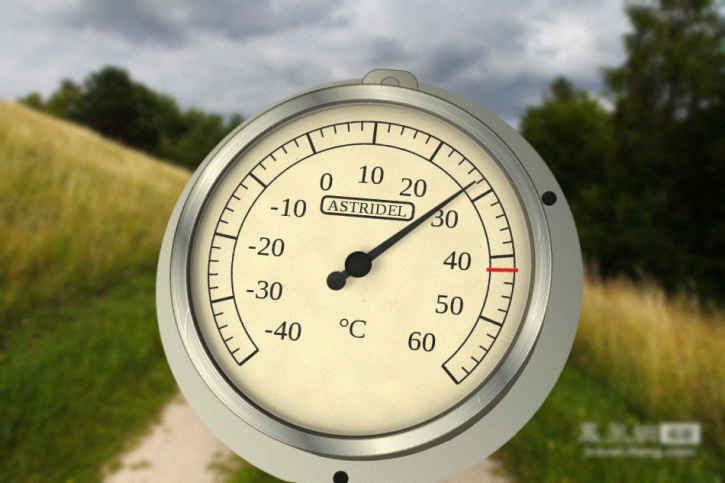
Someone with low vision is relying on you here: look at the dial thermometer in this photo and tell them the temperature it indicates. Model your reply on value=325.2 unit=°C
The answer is value=28 unit=°C
